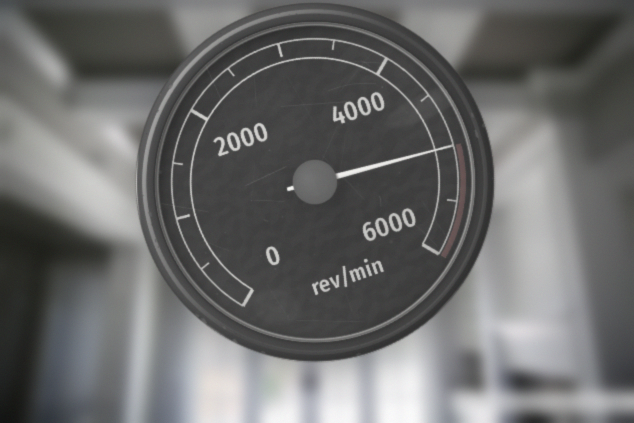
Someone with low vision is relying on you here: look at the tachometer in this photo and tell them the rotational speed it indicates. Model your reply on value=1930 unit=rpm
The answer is value=5000 unit=rpm
